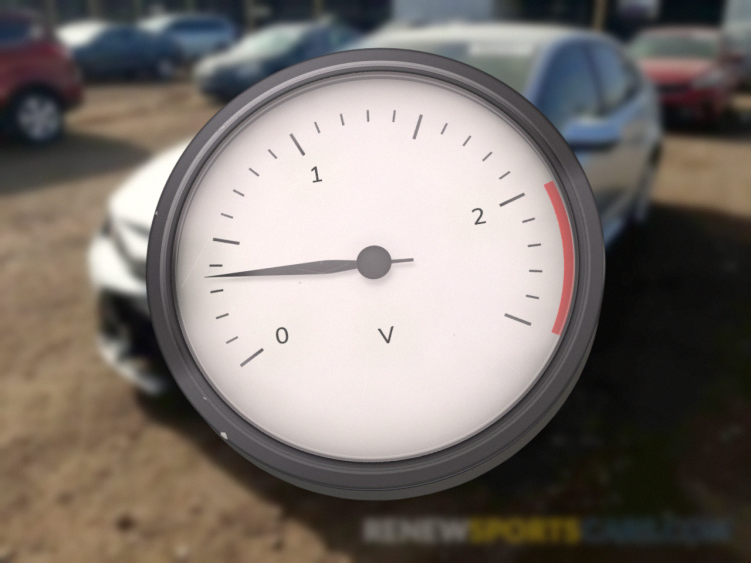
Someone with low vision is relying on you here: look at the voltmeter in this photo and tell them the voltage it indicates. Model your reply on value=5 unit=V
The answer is value=0.35 unit=V
